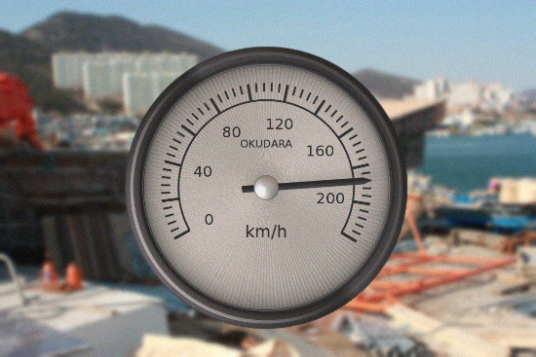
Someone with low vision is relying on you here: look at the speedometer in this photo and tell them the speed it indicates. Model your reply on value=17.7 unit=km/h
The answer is value=188 unit=km/h
